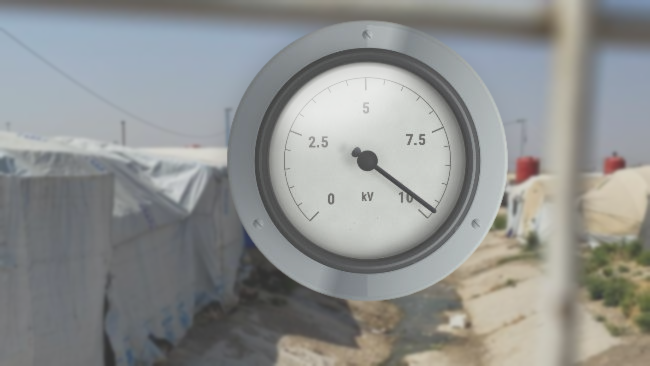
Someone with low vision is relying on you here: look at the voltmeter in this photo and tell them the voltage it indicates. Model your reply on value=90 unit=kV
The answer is value=9.75 unit=kV
